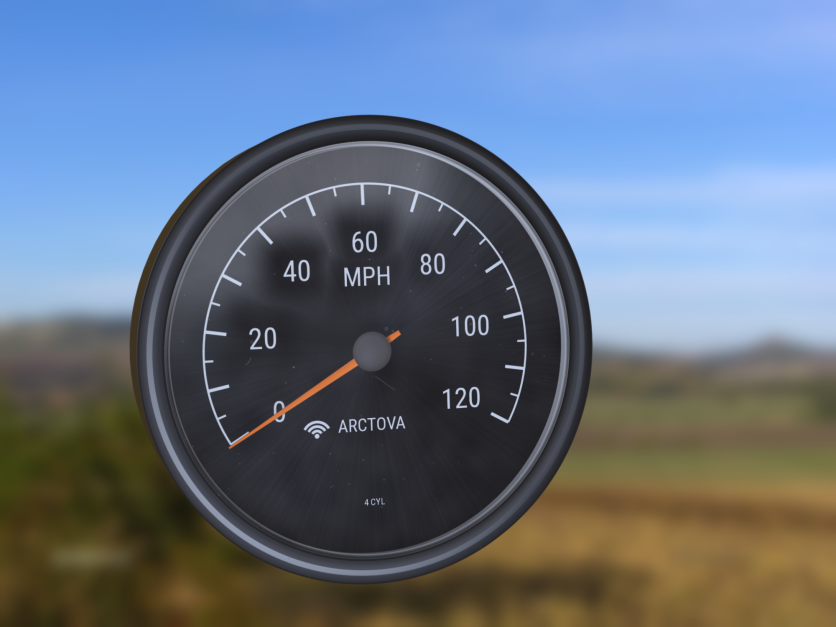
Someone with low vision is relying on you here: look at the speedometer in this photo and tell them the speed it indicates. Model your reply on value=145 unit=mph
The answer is value=0 unit=mph
